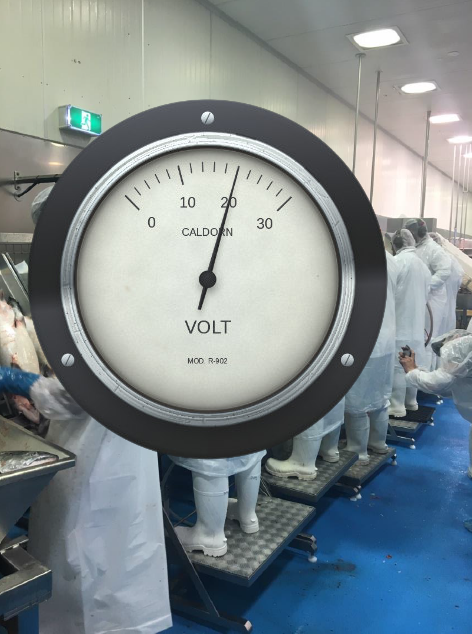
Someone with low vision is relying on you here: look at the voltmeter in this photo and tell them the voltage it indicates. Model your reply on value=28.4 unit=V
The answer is value=20 unit=V
